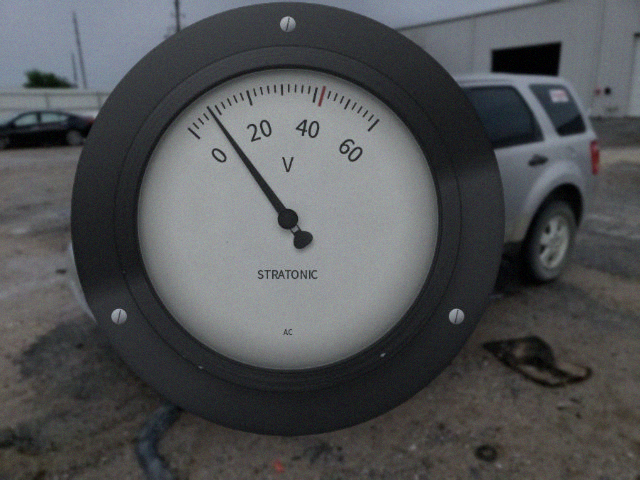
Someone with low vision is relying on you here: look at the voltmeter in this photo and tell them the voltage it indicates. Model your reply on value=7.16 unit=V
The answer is value=8 unit=V
